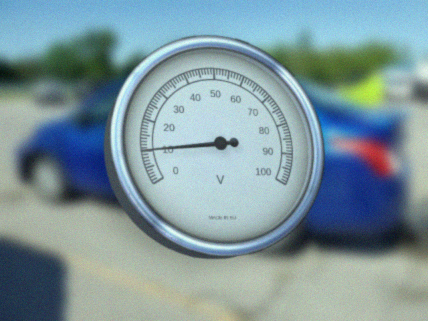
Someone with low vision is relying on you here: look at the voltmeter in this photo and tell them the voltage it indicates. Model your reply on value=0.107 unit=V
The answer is value=10 unit=V
